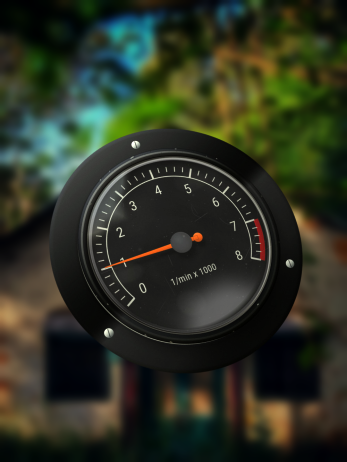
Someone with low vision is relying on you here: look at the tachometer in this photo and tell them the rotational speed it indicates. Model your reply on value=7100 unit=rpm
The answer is value=1000 unit=rpm
